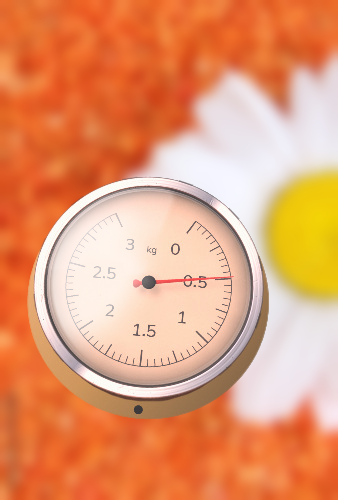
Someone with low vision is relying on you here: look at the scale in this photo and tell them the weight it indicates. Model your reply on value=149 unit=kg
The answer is value=0.5 unit=kg
